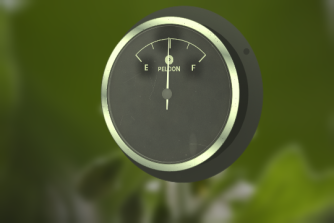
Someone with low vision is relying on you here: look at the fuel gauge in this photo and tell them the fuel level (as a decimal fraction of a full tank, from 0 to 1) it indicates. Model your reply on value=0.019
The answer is value=0.5
